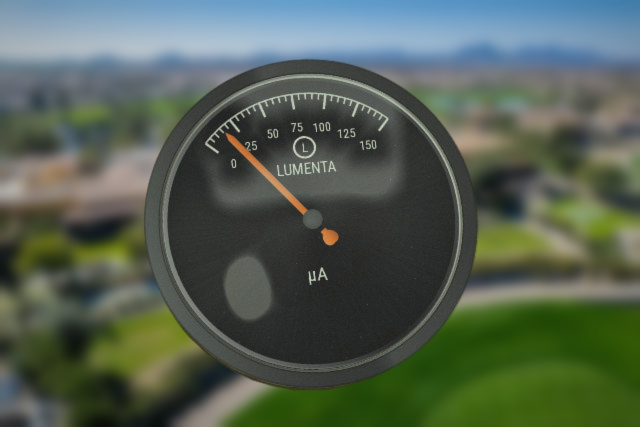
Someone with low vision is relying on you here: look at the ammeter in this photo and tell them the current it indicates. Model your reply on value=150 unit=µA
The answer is value=15 unit=µA
